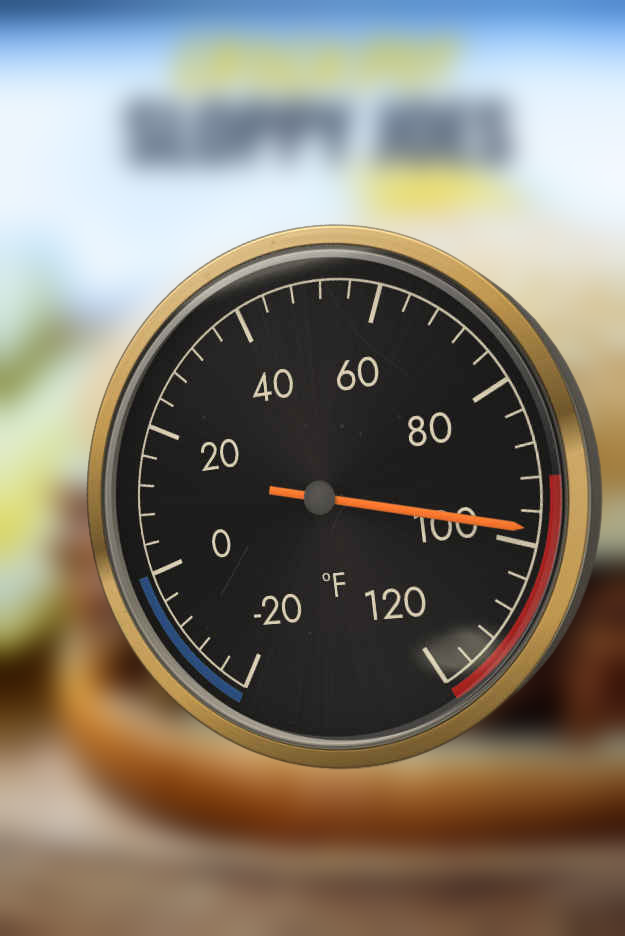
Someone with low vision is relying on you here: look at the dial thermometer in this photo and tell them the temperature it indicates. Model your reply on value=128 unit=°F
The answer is value=98 unit=°F
